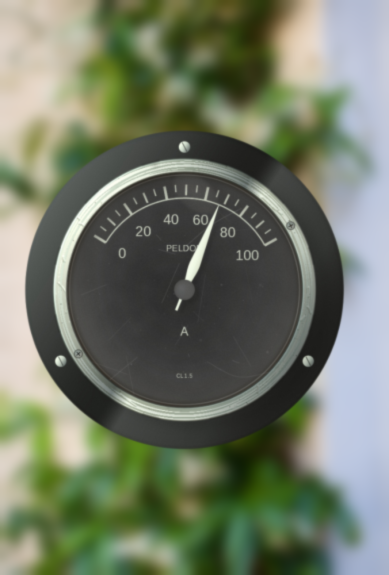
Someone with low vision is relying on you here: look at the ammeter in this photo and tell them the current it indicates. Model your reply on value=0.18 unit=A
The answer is value=67.5 unit=A
